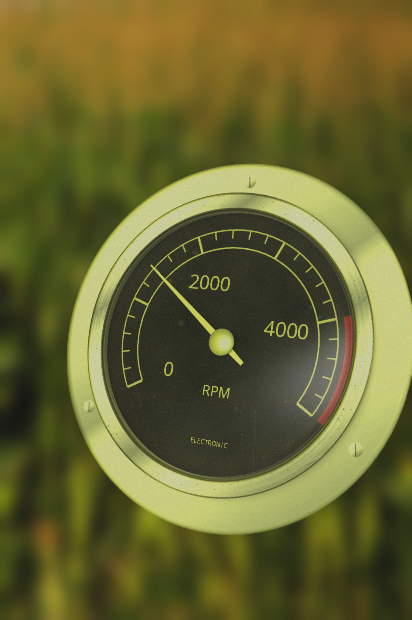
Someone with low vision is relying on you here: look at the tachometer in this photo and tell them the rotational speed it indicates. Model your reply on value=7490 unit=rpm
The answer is value=1400 unit=rpm
